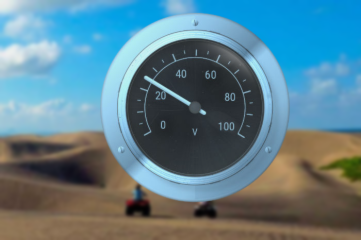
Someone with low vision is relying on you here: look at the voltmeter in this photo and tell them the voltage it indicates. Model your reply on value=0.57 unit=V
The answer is value=25 unit=V
